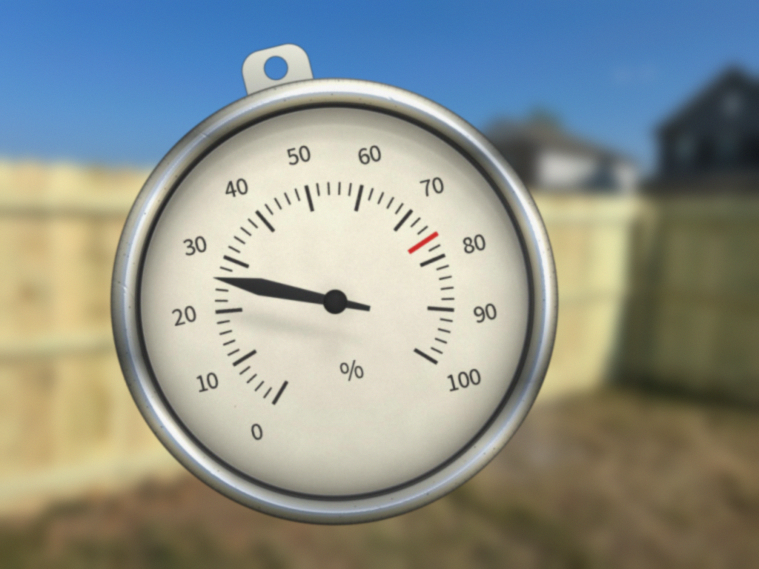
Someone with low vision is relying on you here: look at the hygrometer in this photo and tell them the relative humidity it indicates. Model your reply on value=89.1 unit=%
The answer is value=26 unit=%
